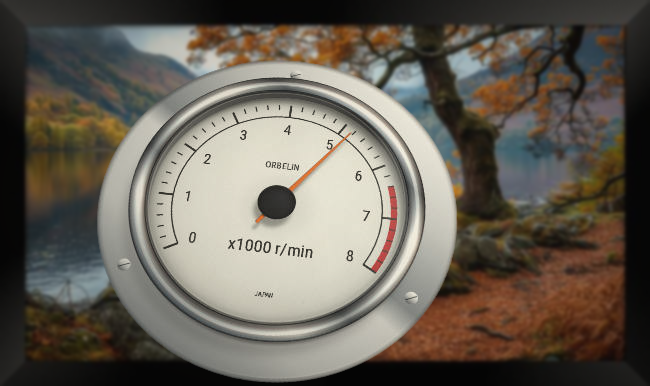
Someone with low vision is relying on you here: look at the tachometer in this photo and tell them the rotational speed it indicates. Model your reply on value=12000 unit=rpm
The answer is value=5200 unit=rpm
